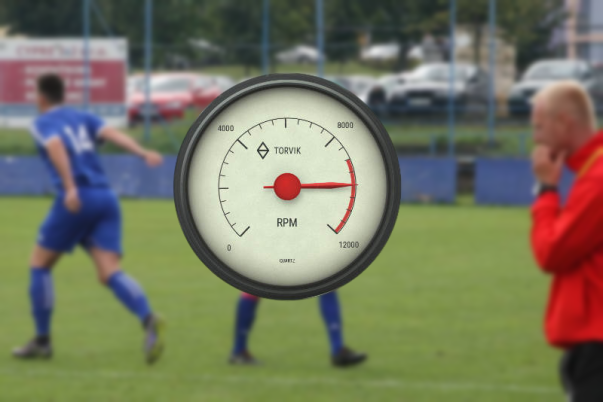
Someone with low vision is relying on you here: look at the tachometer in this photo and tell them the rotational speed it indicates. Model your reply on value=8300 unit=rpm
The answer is value=10000 unit=rpm
